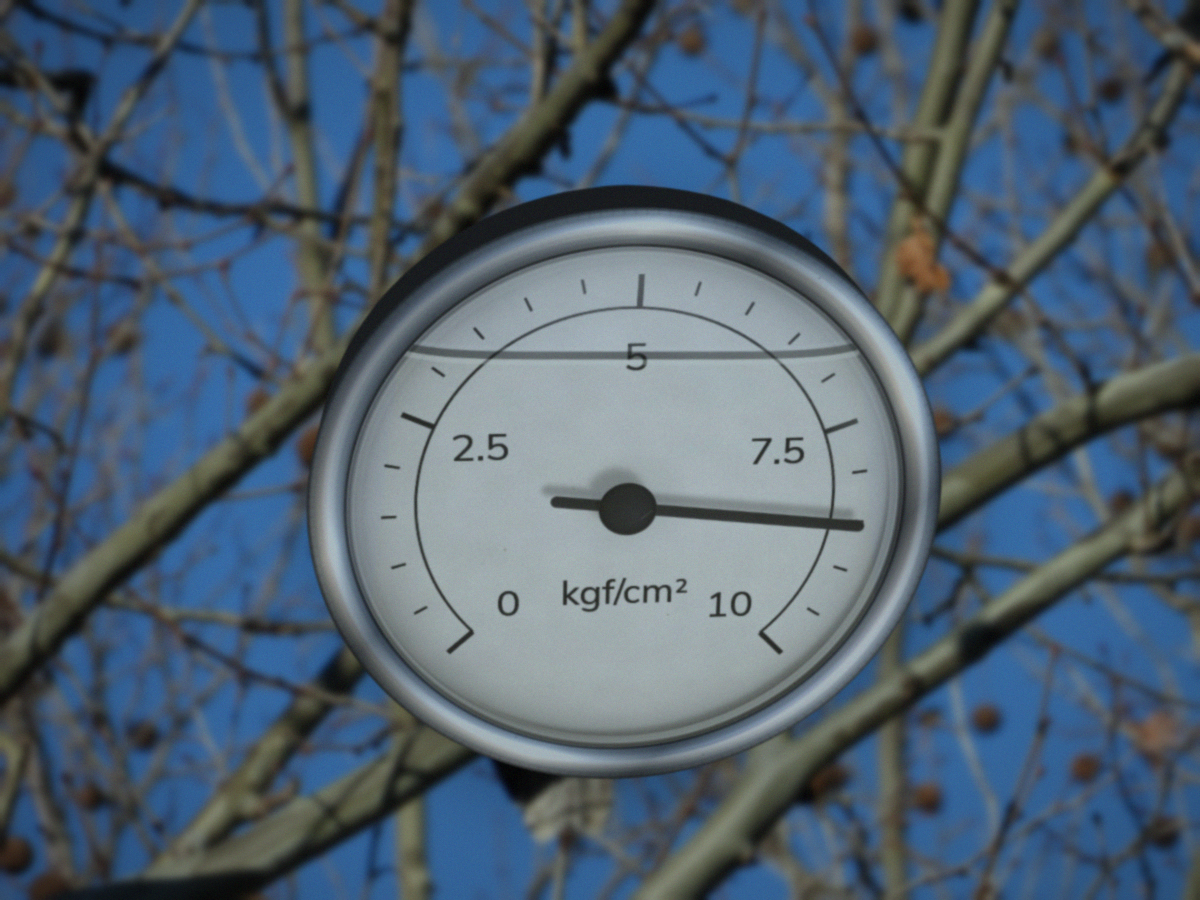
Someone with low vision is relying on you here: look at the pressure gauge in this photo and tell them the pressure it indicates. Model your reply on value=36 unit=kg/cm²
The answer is value=8.5 unit=kg/cm²
